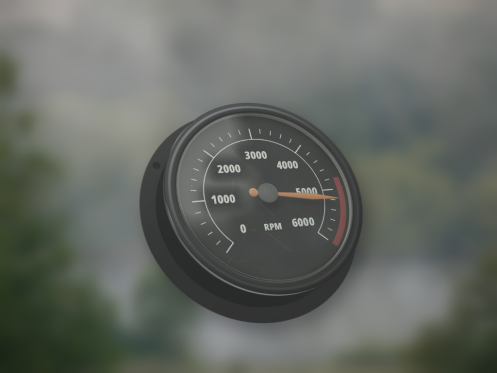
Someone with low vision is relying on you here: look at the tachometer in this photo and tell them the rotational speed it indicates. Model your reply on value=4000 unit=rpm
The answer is value=5200 unit=rpm
